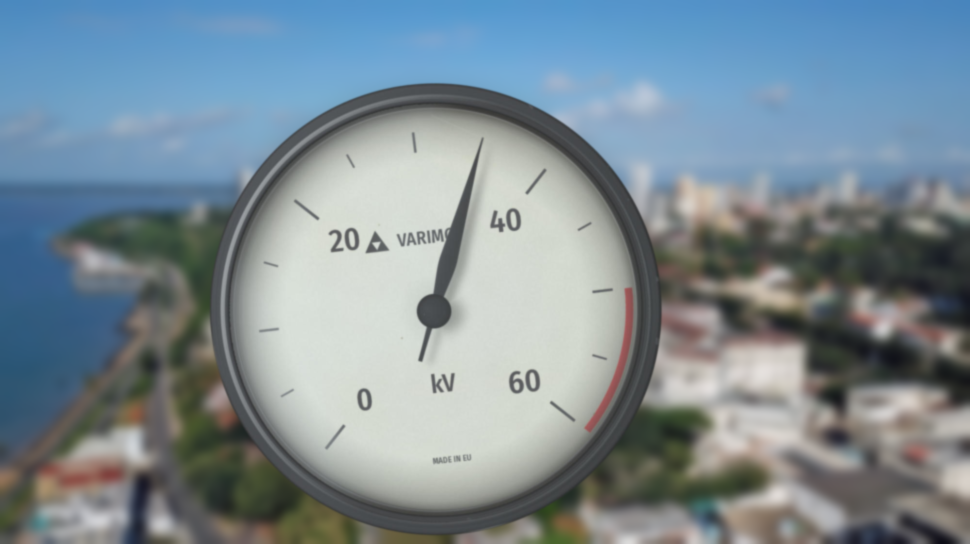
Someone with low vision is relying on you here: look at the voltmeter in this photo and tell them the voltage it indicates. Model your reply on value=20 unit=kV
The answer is value=35 unit=kV
